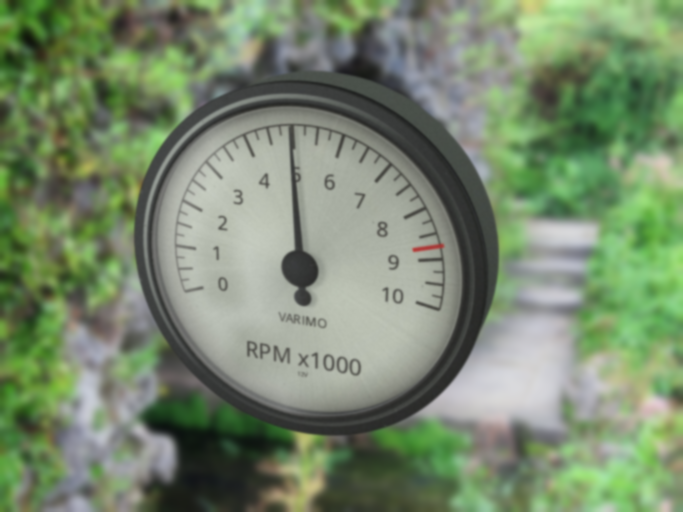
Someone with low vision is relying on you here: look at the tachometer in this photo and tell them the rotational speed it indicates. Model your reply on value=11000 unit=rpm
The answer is value=5000 unit=rpm
